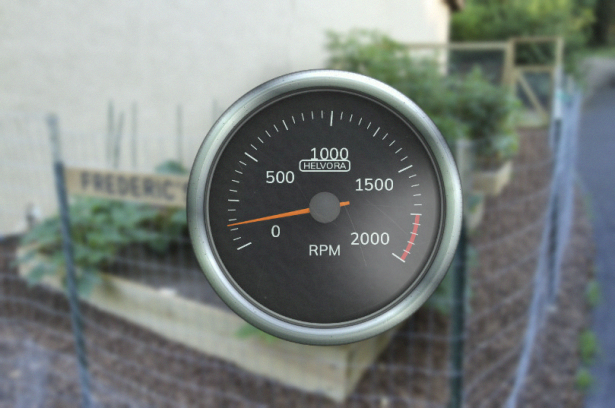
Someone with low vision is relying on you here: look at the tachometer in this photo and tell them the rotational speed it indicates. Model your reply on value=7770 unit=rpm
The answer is value=125 unit=rpm
